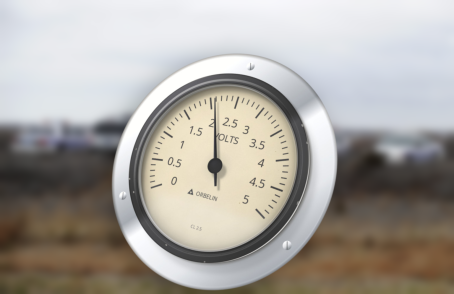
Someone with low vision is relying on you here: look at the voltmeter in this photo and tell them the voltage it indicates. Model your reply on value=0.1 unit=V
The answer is value=2.1 unit=V
